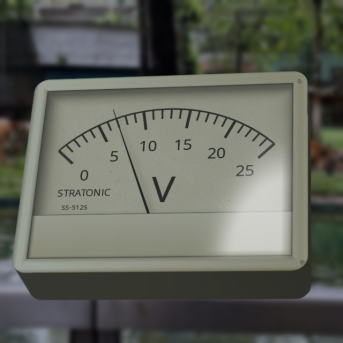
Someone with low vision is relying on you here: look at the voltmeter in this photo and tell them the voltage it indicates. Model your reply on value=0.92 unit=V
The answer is value=7 unit=V
